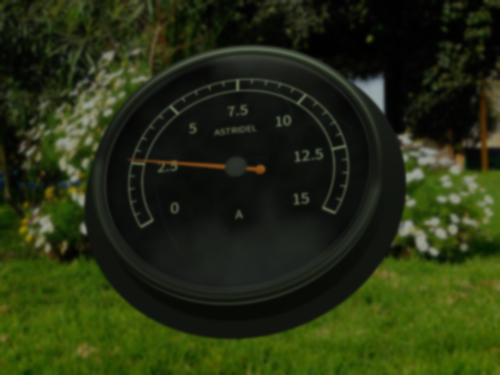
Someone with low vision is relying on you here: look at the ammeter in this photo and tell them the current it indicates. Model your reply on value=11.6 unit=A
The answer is value=2.5 unit=A
